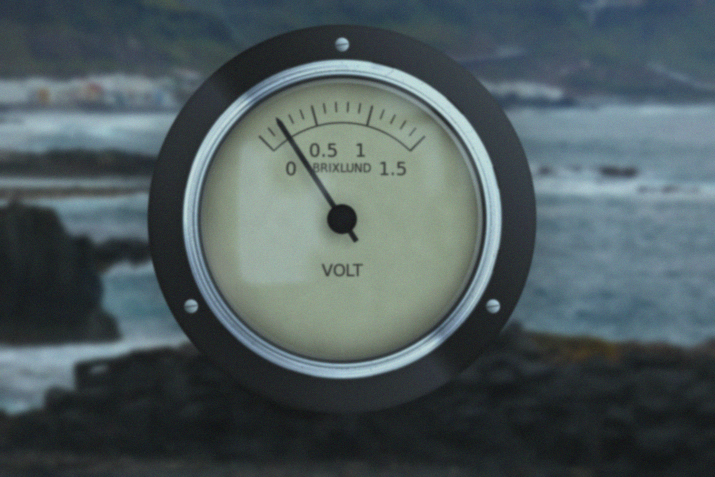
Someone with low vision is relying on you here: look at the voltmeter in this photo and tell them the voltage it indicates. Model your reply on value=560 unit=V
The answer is value=0.2 unit=V
